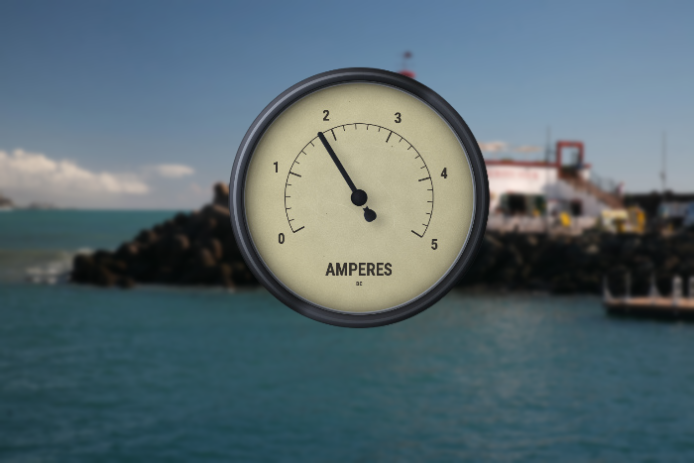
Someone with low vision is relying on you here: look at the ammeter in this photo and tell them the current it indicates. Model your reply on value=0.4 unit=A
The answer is value=1.8 unit=A
